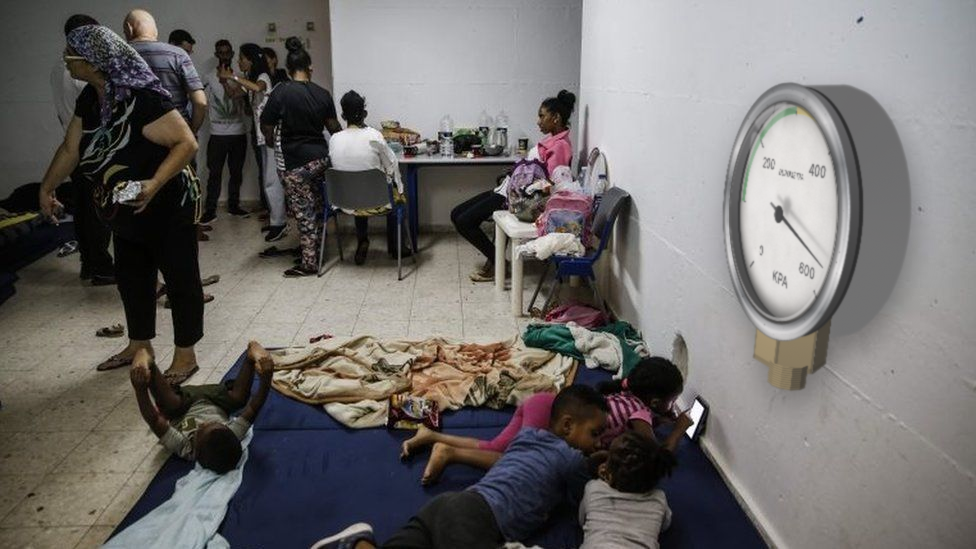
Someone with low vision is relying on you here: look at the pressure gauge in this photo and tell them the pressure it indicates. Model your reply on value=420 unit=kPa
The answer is value=550 unit=kPa
